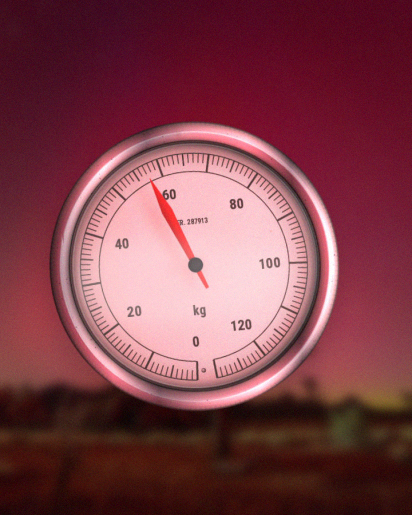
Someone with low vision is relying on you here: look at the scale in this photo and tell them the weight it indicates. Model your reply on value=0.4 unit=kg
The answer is value=57 unit=kg
